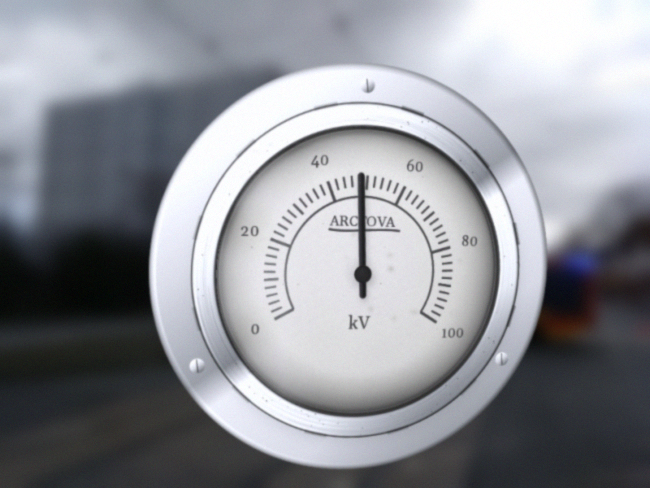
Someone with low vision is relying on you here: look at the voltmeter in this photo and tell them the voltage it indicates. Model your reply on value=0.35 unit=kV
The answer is value=48 unit=kV
